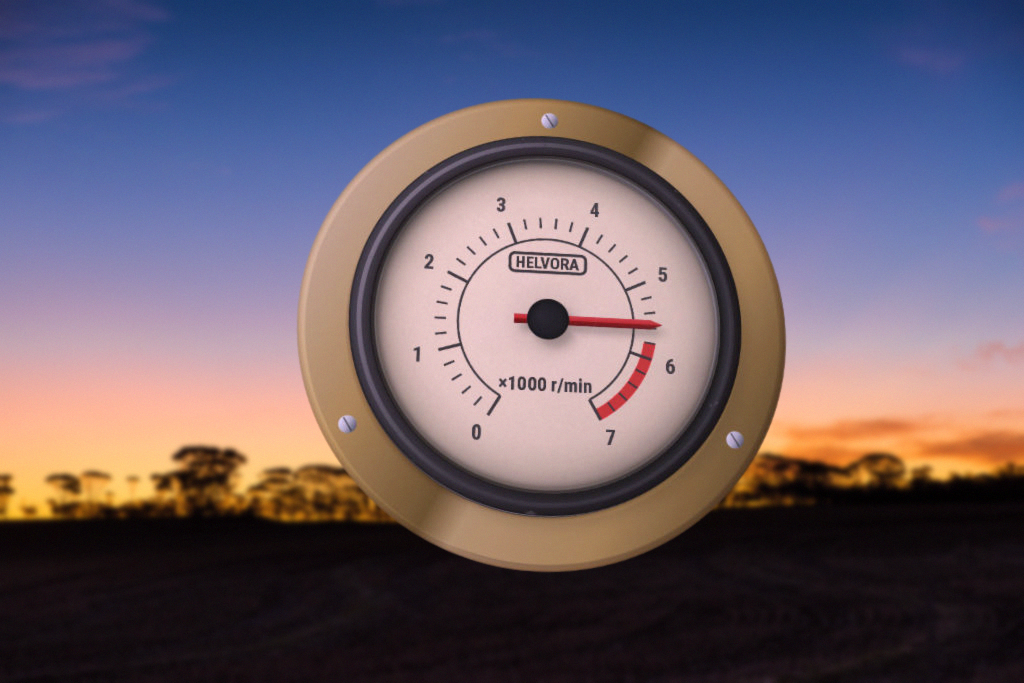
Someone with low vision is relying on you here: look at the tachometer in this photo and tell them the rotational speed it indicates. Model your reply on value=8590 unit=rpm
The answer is value=5600 unit=rpm
